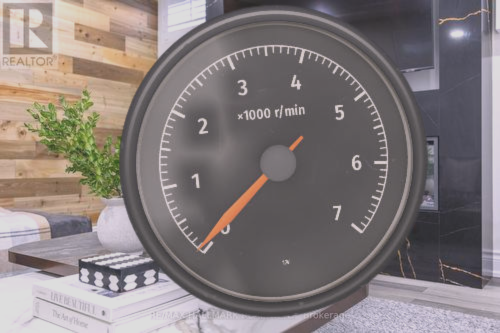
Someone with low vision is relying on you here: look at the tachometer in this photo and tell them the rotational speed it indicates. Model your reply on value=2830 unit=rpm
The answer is value=100 unit=rpm
